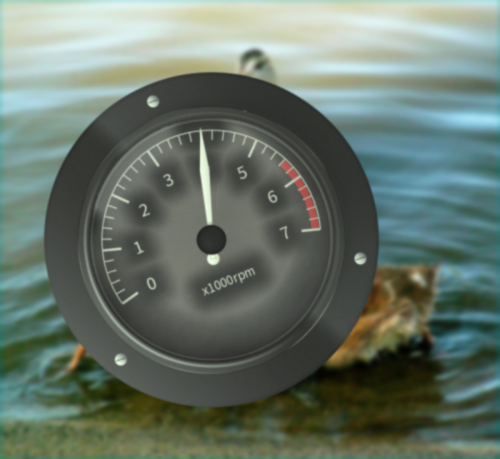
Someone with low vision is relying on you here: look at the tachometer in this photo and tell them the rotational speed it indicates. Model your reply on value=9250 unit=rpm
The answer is value=4000 unit=rpm
